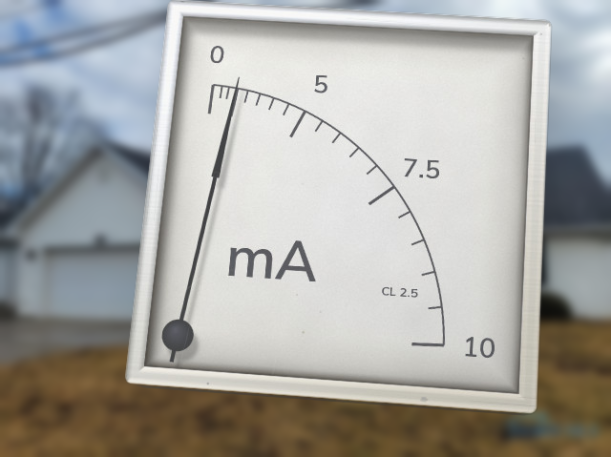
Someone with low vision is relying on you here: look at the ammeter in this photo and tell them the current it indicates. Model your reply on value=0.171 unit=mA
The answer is value=2.5 unit=mA
